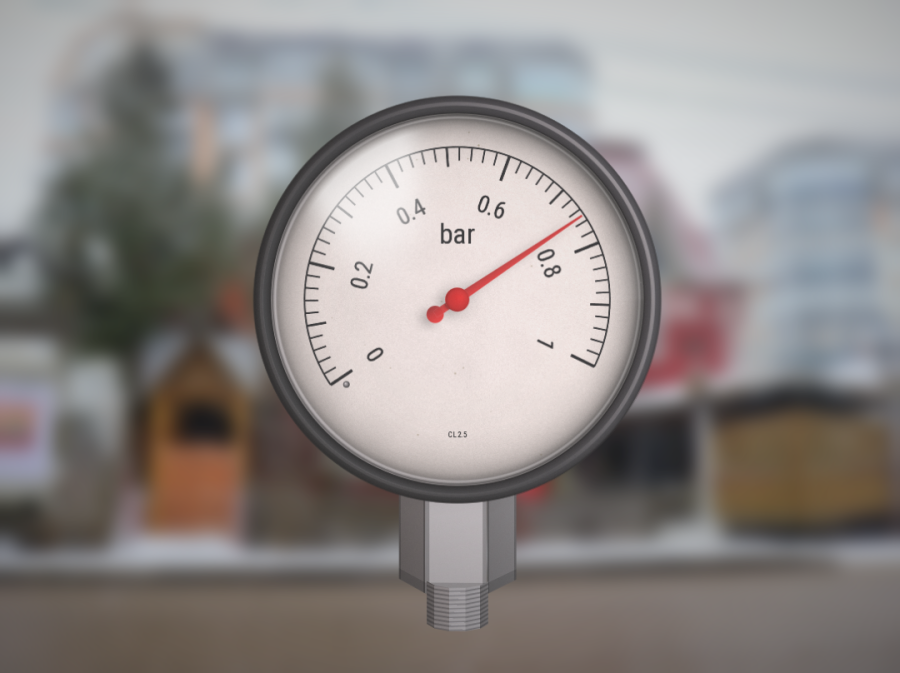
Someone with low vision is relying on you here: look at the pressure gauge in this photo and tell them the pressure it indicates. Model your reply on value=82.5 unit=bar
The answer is value=0.75 unit=bar
